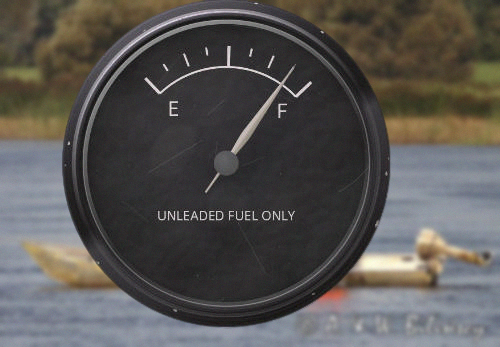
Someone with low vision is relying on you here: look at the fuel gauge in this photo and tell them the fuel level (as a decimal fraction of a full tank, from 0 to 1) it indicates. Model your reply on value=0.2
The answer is value=0.875
